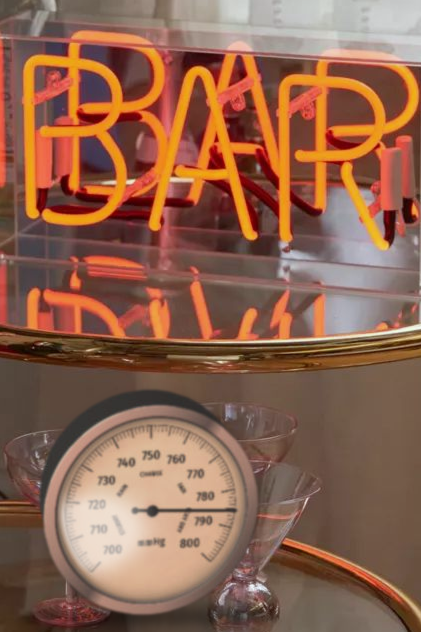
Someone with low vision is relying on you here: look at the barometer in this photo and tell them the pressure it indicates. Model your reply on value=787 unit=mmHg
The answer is value=785 unit=mmHg
